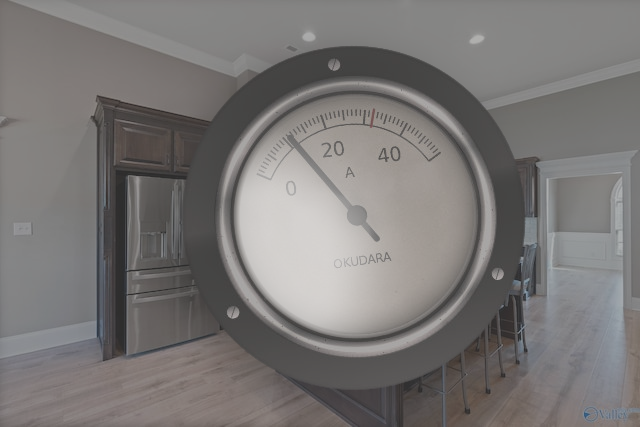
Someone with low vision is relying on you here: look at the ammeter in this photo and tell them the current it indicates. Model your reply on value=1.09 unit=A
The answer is value=11 unit=A
